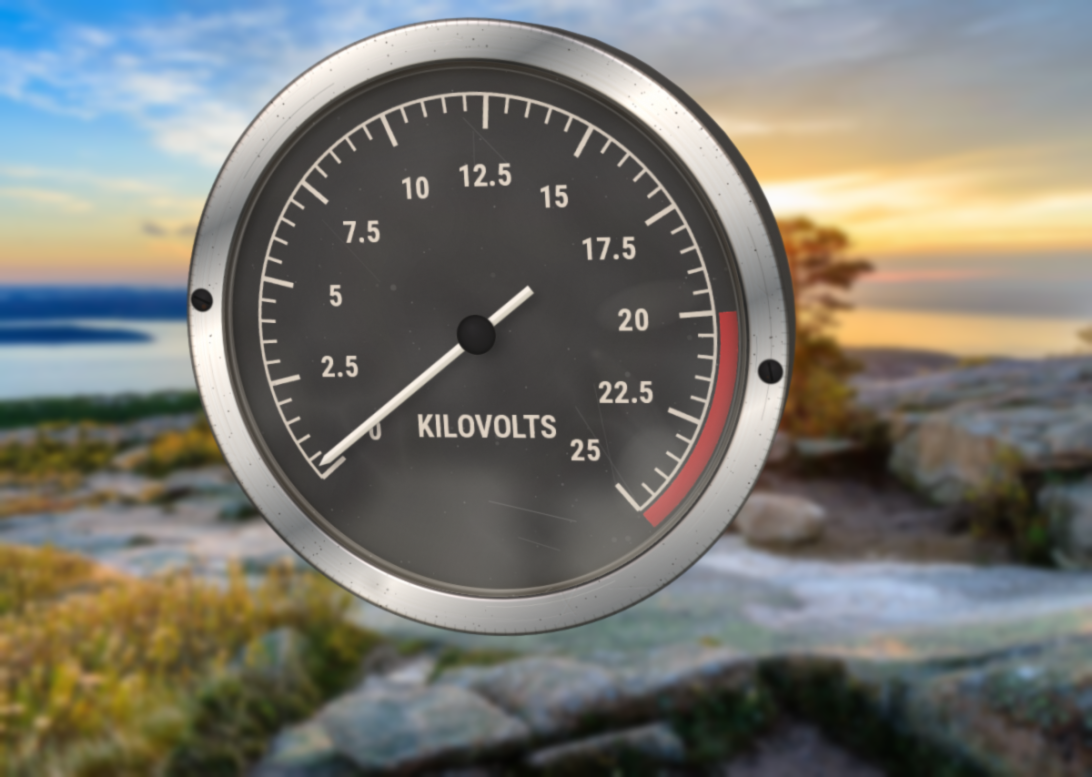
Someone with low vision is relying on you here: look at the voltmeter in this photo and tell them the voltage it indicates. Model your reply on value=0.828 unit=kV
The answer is value=0.25 unit=kV
